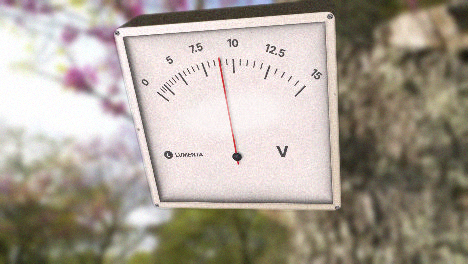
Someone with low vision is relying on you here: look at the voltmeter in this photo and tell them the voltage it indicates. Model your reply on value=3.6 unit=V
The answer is value=9 unit=V
